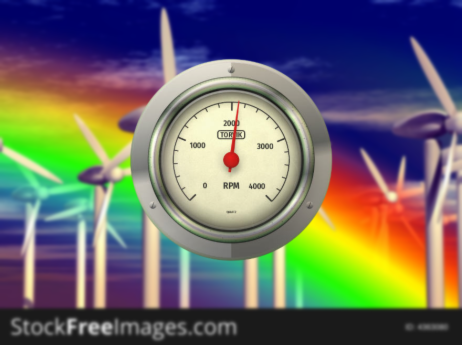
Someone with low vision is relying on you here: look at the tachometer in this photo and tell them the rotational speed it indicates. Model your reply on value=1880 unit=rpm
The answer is value=2100 unit=rpm
